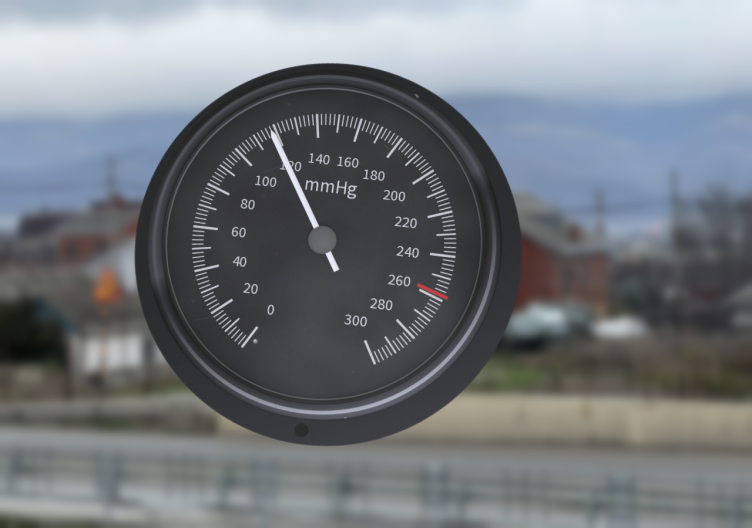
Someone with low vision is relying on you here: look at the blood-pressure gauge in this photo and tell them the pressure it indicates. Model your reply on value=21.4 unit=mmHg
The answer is value=118 unit=mmHg
